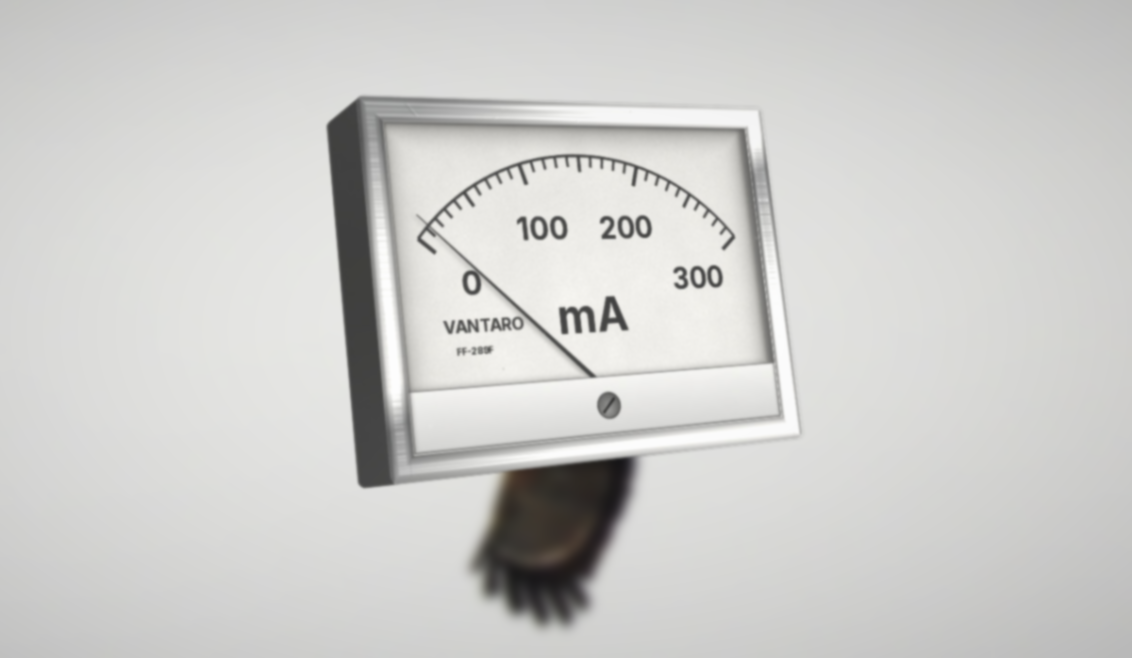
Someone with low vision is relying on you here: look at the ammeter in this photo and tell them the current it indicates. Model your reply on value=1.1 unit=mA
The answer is value=10 unit=mA
